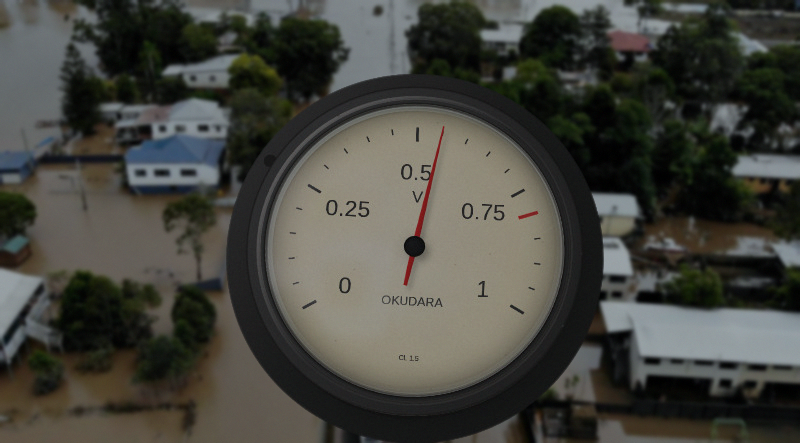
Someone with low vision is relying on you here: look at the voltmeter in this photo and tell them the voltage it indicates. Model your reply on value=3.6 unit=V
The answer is value=0.55 unit=V
